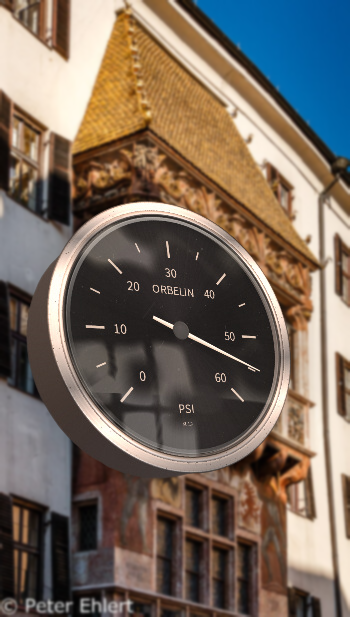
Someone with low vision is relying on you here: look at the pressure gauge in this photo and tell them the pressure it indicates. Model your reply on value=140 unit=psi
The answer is value=55 unit=psi
